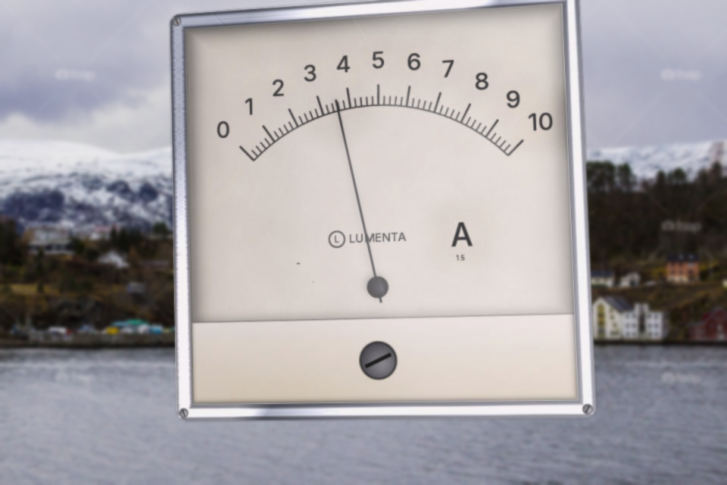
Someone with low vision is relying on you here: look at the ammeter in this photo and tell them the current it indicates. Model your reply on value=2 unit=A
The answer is value=3.6 unit=A
